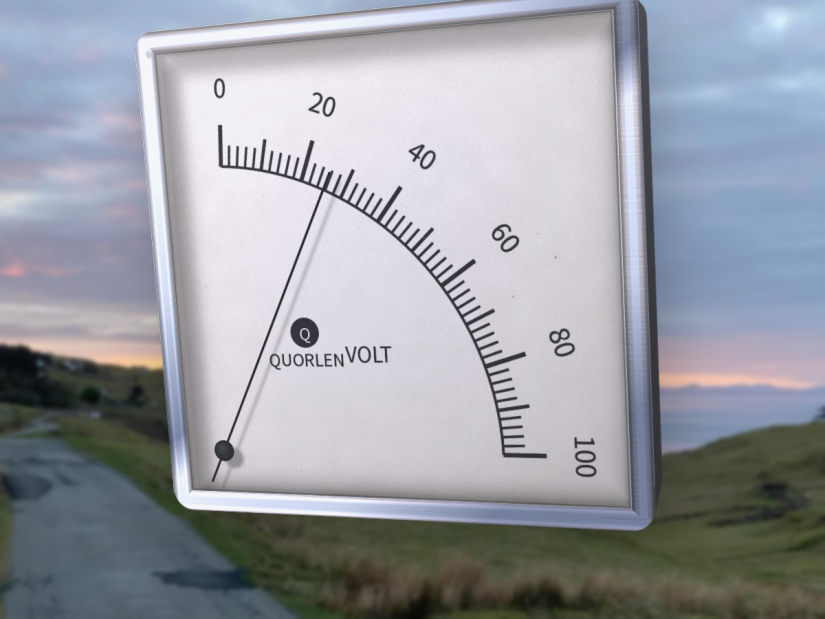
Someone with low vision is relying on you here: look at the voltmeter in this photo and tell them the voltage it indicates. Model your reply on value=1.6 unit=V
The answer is value=26 unit=V
